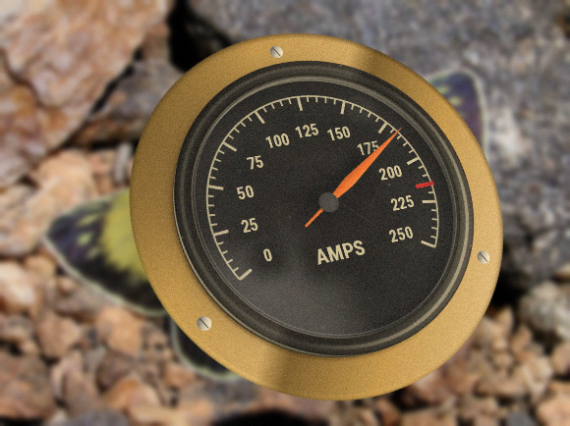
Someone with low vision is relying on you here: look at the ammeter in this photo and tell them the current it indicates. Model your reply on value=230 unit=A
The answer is value=182.5 unit=A
